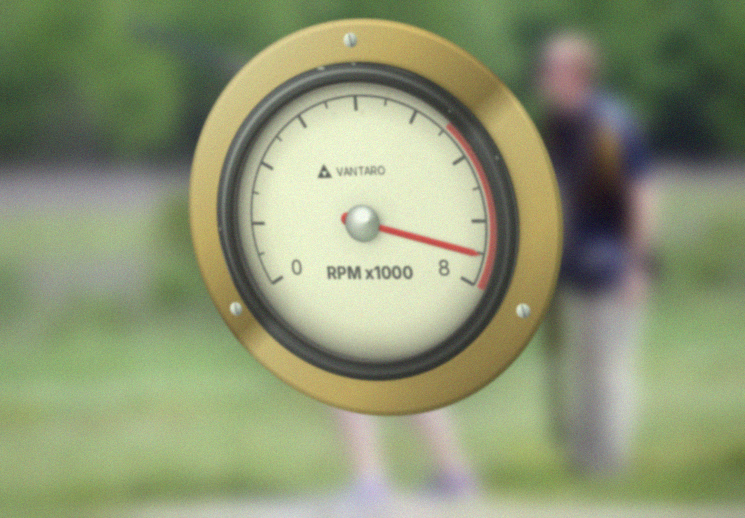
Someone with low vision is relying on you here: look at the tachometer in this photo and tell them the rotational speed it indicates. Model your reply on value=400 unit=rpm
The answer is value=7500 unit=rpm
